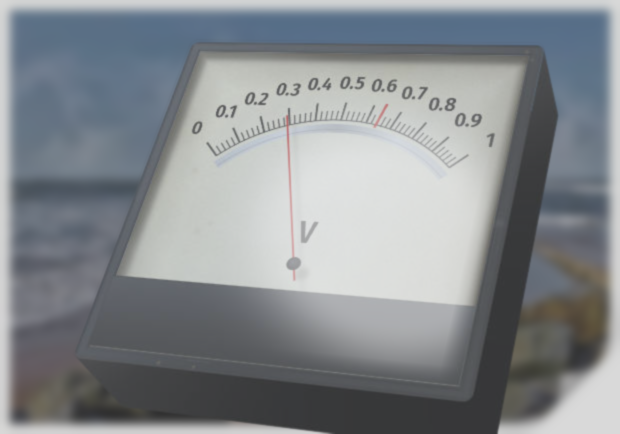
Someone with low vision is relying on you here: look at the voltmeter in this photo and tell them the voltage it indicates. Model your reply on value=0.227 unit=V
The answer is value=0.3 unit=V
